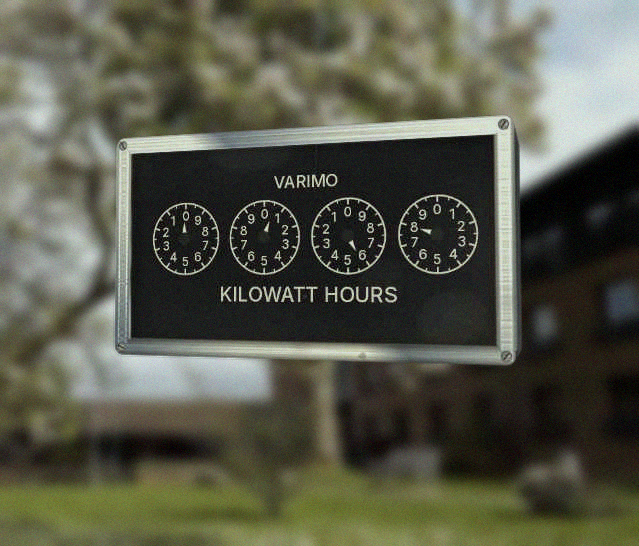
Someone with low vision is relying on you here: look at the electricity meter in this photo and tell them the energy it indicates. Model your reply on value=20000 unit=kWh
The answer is value=58 unit=kWh
